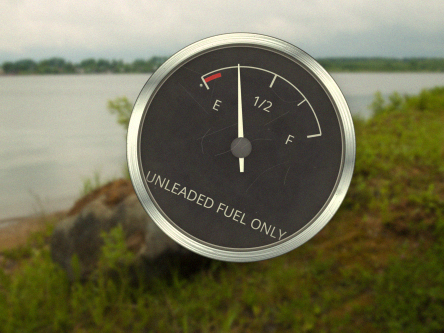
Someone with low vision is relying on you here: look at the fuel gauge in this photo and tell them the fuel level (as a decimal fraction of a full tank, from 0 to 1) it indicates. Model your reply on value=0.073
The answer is value=0.25
